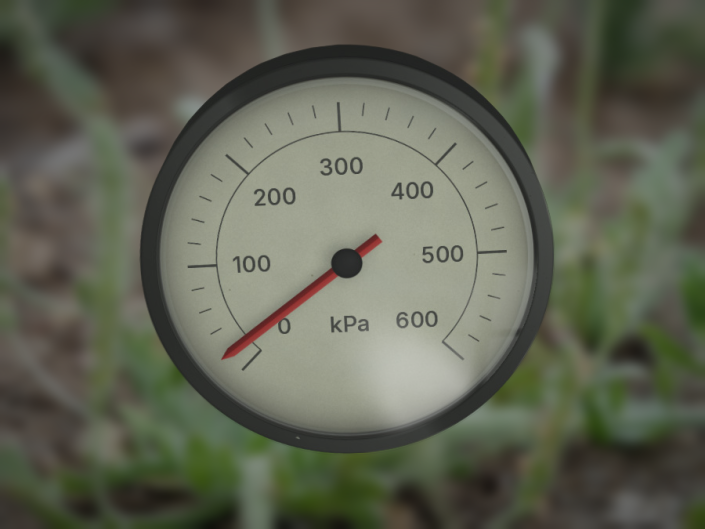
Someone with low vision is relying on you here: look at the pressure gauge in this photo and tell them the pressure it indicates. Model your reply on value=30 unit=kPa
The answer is value=20 unit=kPa
